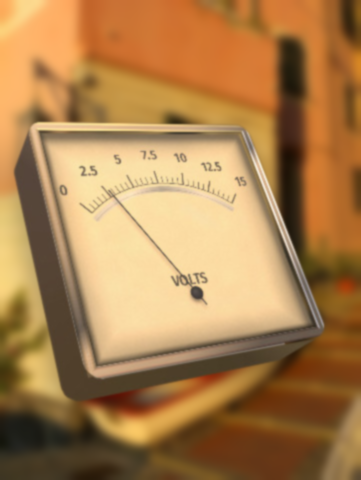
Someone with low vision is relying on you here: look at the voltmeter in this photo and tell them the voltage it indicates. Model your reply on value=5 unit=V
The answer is value=2.5 unit=V
